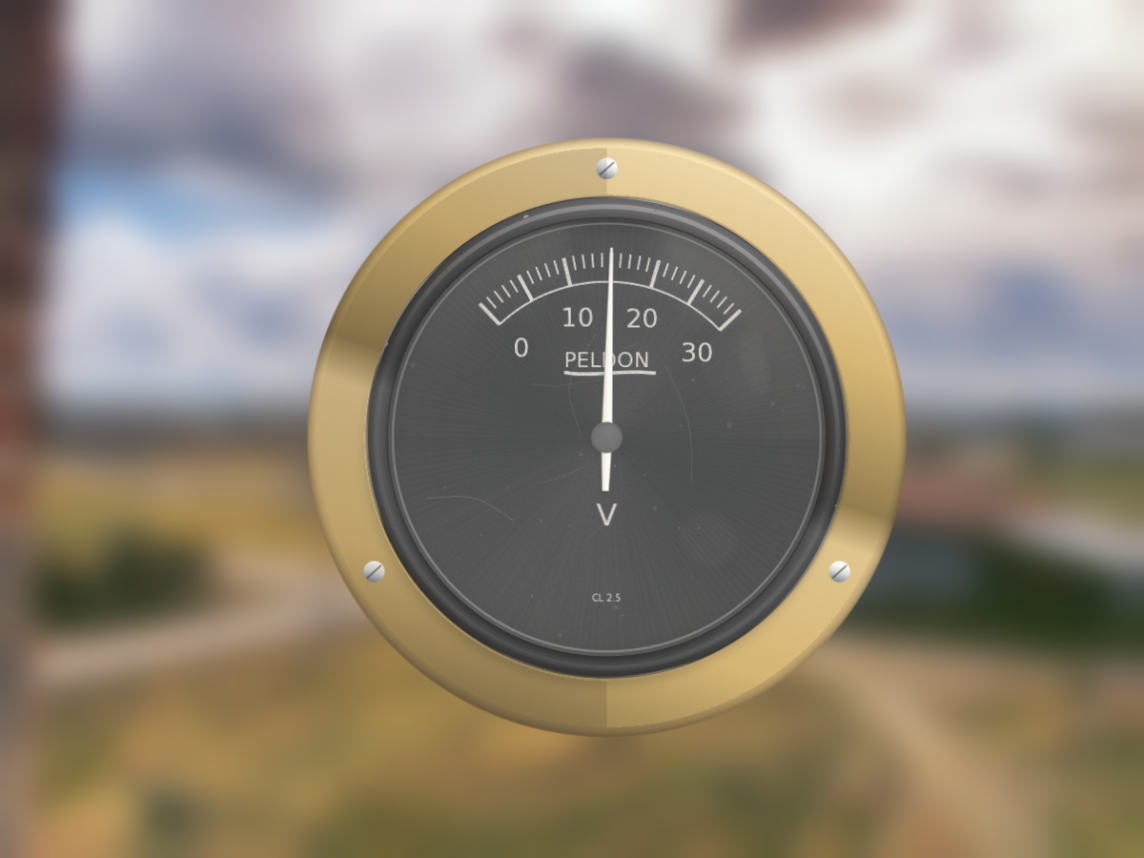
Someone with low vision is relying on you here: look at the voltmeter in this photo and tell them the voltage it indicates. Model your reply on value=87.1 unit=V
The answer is value=15 unit=V
